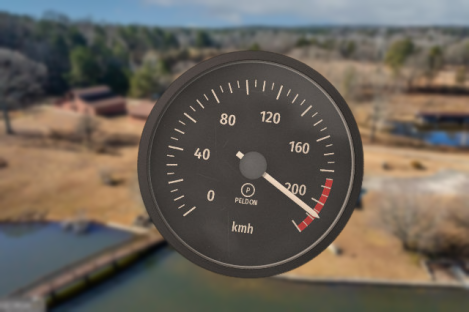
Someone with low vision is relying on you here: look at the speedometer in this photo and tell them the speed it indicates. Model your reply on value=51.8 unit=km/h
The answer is value=207.5 unit=km/h
